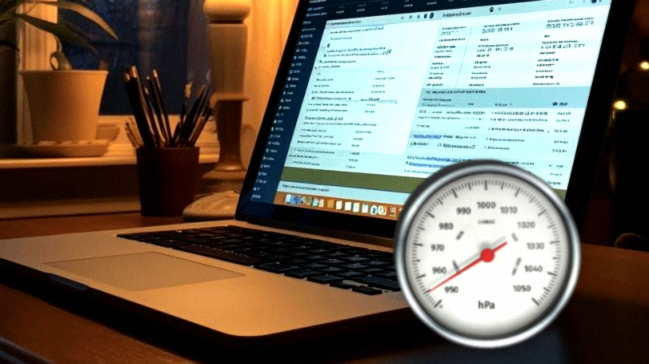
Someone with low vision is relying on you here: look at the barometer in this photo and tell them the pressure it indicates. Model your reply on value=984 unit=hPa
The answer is value=955 unit=hPa
